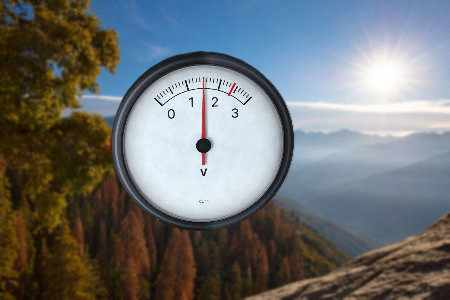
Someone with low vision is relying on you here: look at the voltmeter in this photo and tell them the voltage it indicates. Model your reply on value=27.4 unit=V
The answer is value=1.5 unit=V
